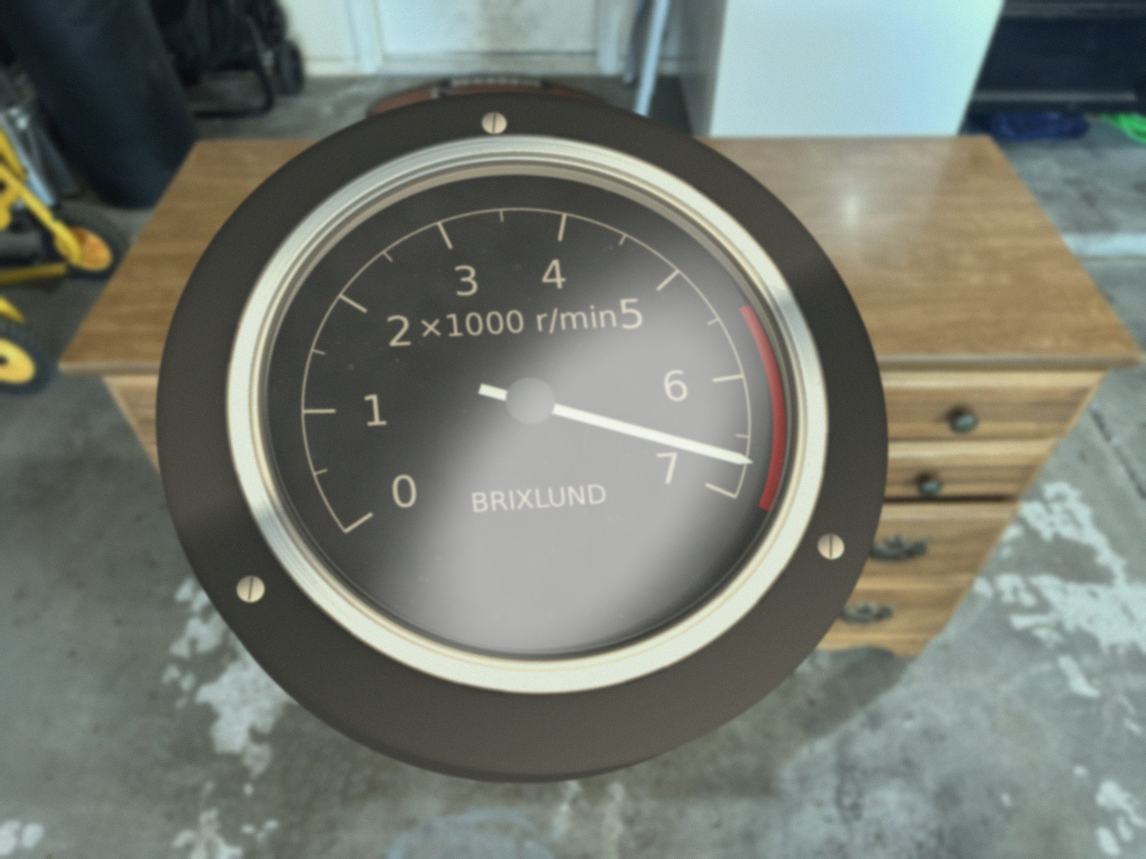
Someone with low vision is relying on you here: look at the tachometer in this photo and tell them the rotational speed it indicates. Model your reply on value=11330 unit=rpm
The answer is value=6750 unit=rpm
